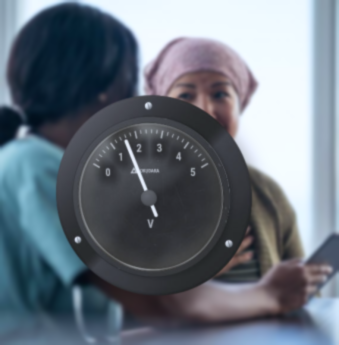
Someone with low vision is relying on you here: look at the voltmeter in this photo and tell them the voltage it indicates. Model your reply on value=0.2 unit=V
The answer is value=1.6 unit=V
